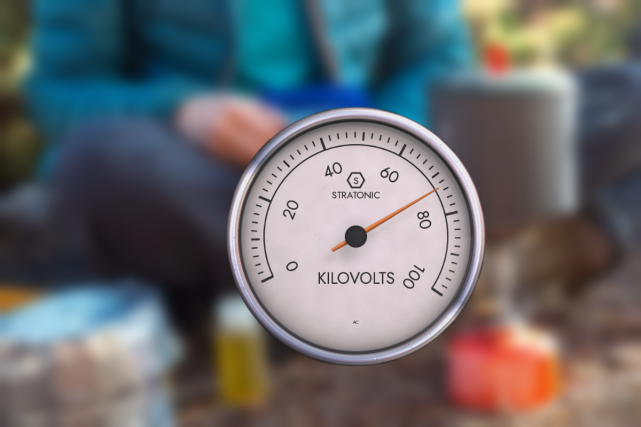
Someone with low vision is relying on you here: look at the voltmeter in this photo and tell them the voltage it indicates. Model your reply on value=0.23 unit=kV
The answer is value=73 unit=kV
